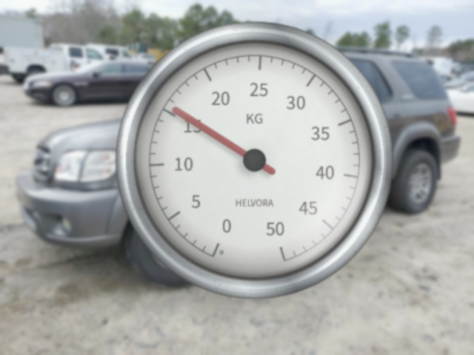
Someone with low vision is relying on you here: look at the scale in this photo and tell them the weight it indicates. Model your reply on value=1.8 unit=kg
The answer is value=15.5 unit=kg
